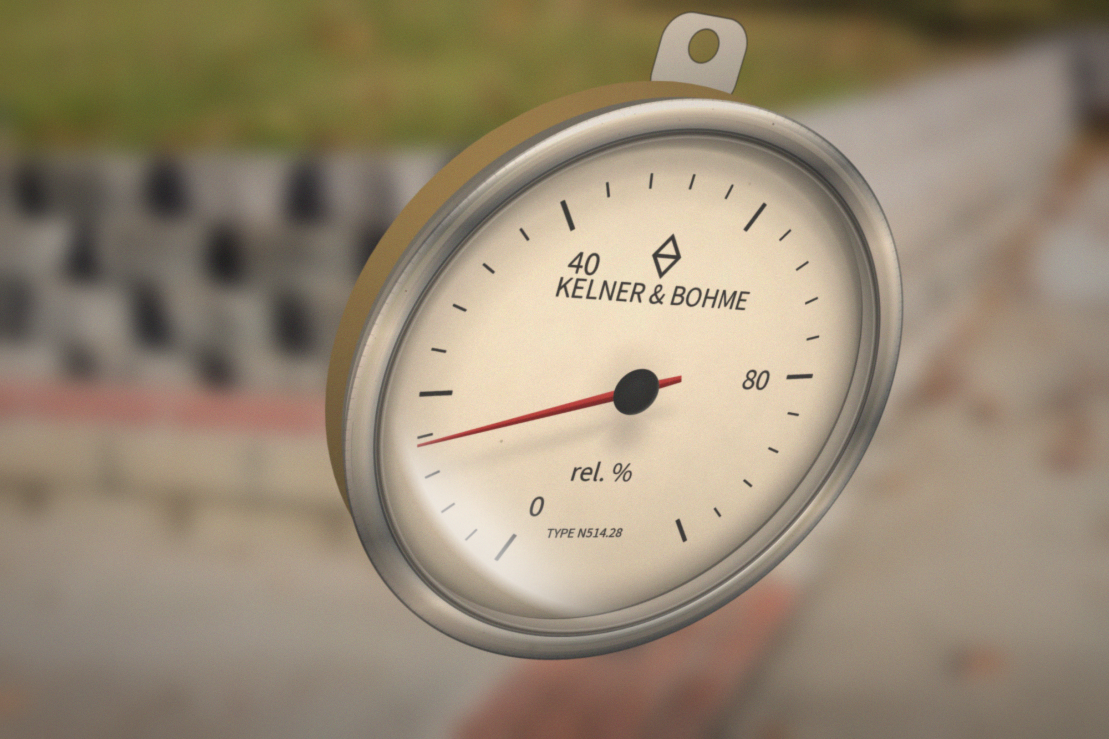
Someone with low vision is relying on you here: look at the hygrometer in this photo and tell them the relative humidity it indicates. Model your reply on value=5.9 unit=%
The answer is value=16 unit=%
